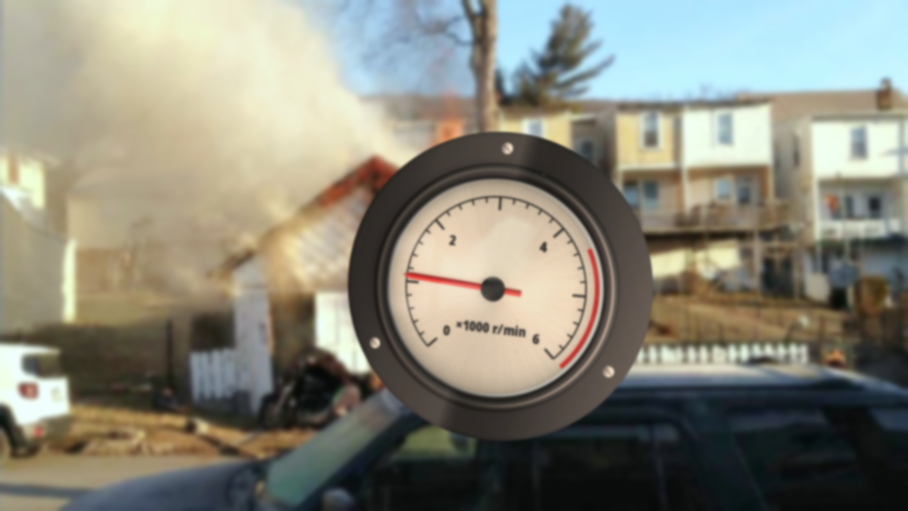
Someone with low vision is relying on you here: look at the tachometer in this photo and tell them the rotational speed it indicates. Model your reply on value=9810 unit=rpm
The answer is value=1100 unit=rpm
